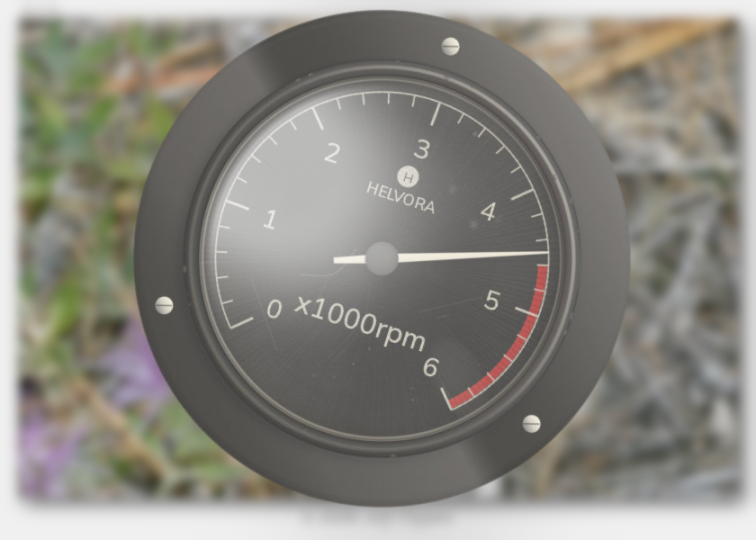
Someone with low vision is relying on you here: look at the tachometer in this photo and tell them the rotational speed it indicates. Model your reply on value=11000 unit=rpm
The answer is value=4500 unit=rpm
